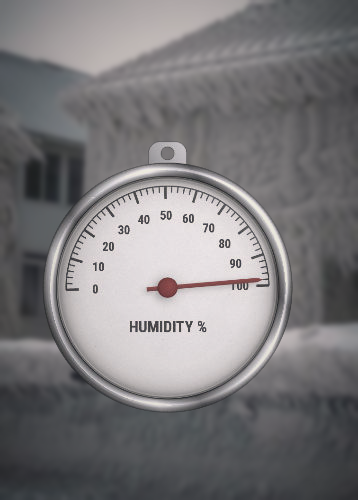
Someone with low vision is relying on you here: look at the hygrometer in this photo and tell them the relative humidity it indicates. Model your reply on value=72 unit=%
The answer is value=98 unit=%
